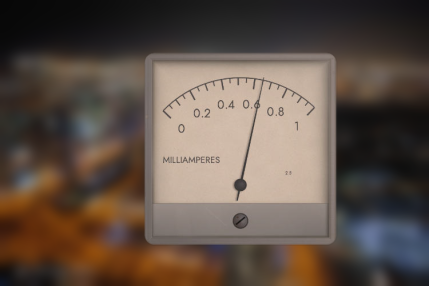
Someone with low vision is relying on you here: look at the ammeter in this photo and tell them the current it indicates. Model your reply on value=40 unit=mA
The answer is value=0.65 unit=mA
